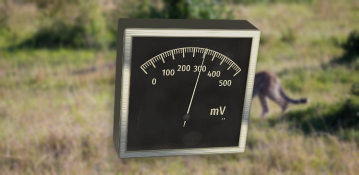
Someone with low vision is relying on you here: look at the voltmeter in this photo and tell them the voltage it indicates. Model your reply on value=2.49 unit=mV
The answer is value=300 unit=mV
